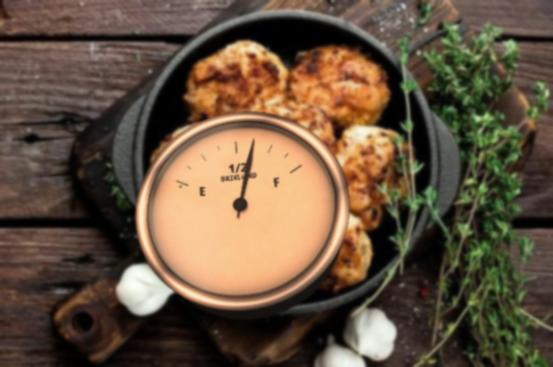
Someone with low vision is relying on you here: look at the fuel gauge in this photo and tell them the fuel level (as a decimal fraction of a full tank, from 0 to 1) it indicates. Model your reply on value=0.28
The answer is value=0.625
